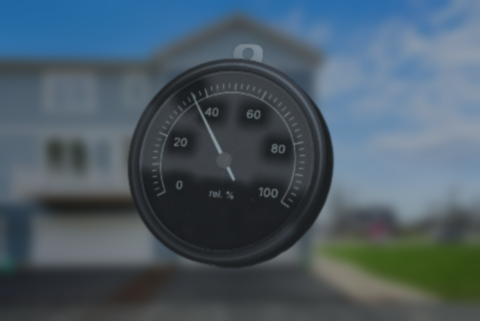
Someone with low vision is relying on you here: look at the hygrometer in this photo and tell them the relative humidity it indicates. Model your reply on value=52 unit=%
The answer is value=36 unit=%
